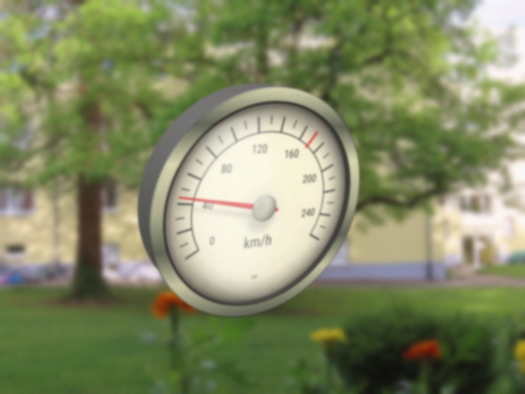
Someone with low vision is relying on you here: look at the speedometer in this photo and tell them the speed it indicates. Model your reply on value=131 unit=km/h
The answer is value=45 unit=km/h
